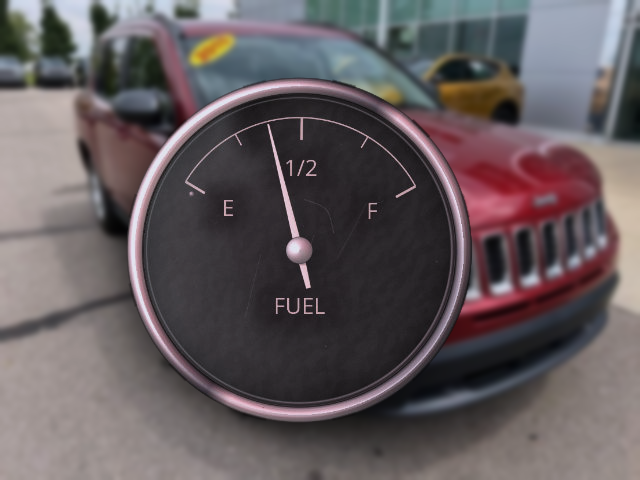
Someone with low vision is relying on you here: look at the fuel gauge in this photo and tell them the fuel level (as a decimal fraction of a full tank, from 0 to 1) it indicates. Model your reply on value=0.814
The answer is value=0.375
